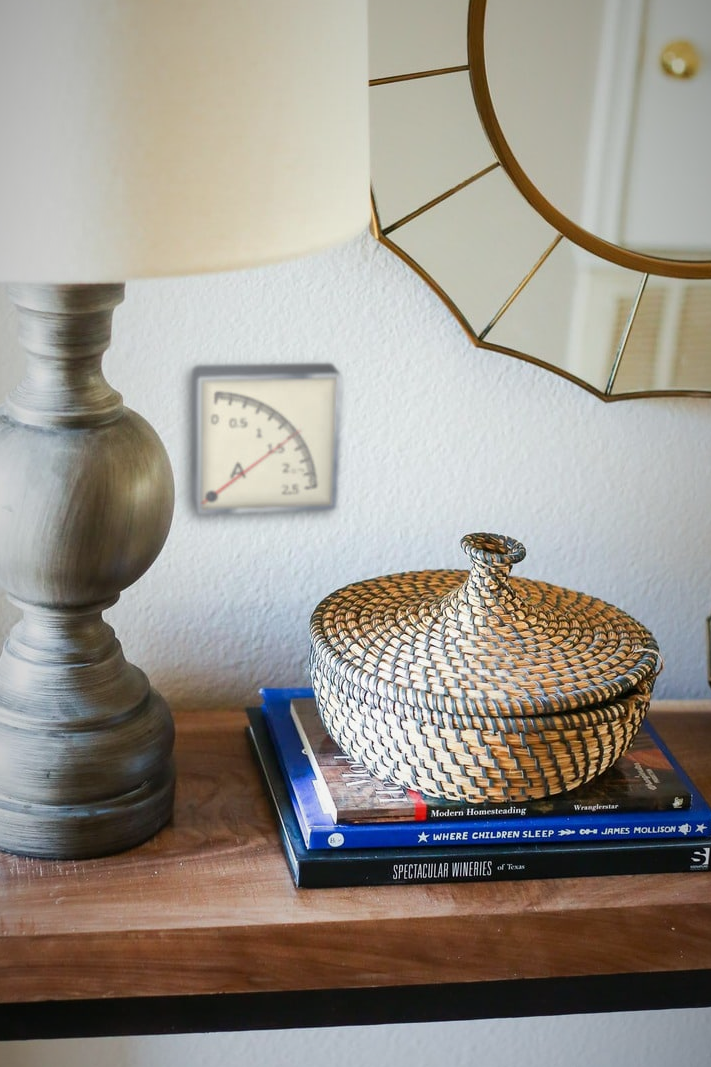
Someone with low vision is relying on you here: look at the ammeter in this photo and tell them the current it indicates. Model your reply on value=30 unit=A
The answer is value=1.5 unit=A
